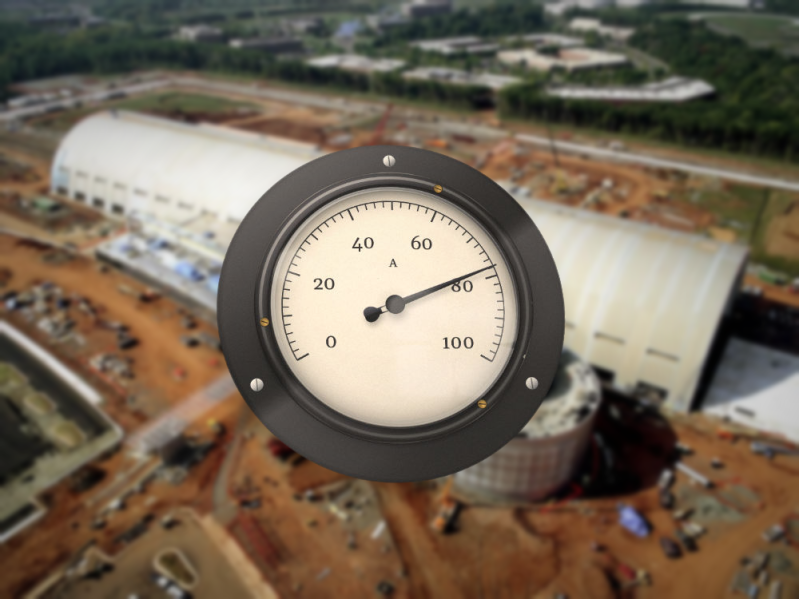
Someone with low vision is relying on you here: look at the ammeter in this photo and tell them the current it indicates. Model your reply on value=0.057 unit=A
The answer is value=78 unit=A
